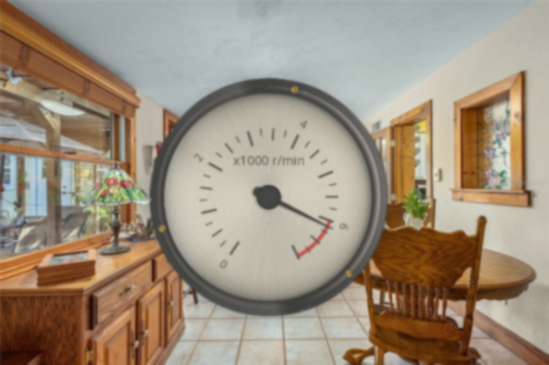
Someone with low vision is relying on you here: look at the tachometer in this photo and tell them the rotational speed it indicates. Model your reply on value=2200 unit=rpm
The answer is value=6125 unit=rpm
